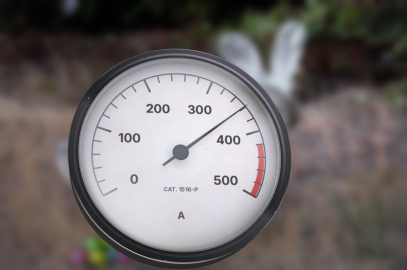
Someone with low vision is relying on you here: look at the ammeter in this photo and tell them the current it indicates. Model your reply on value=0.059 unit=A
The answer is value=360 unit=A
